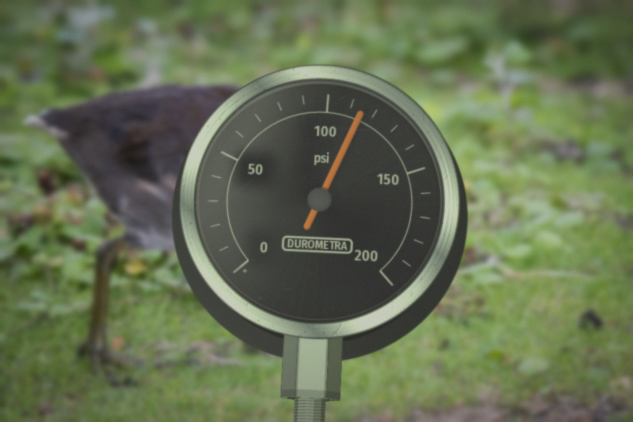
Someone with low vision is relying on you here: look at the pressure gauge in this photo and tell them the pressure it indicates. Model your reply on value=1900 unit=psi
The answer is value=115 unit=psi
